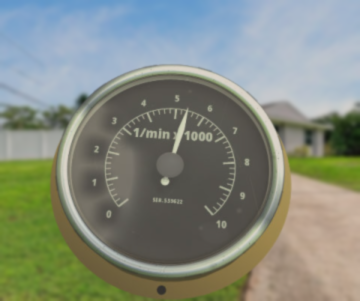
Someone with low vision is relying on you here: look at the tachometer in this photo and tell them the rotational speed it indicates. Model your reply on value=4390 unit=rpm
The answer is value=5400 unit=rpm
